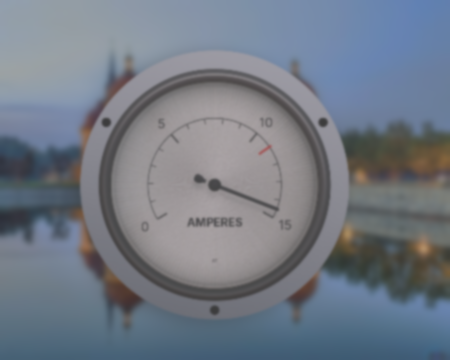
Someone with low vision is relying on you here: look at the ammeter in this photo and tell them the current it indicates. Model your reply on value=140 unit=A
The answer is value=14.5 unit=A
